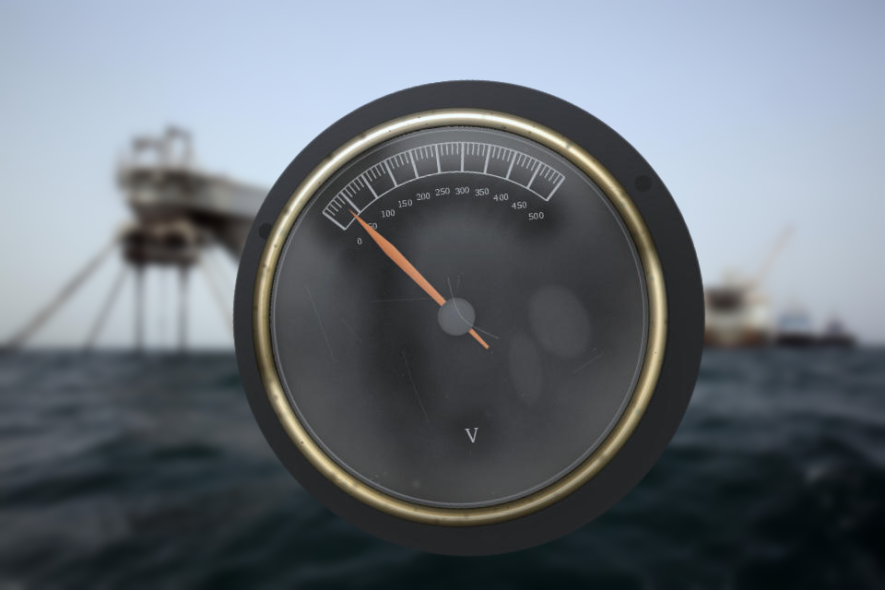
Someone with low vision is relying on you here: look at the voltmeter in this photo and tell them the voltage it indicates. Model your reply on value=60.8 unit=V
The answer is value=40 unit=V
